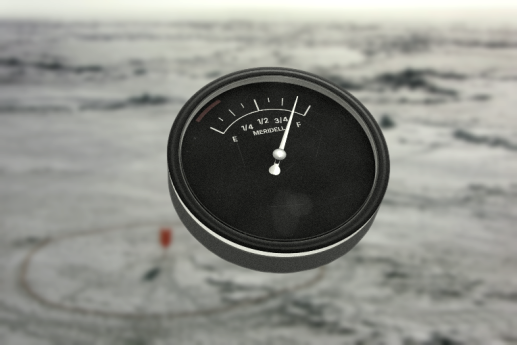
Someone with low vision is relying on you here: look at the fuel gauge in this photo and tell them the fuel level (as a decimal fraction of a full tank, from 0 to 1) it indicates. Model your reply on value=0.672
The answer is value=0.875
